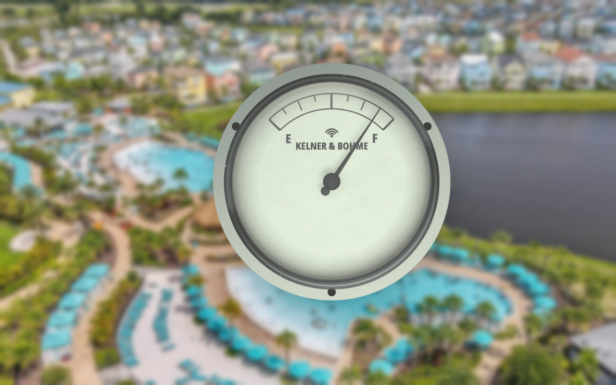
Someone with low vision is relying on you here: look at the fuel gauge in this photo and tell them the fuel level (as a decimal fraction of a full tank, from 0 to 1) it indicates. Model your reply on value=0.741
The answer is value=0.875
